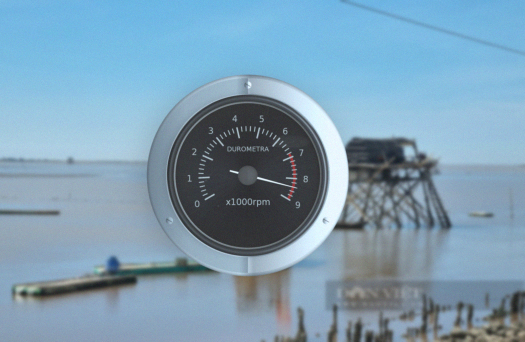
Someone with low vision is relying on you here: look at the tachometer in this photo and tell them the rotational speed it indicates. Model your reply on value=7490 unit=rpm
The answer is value=8400 unit=rpm
